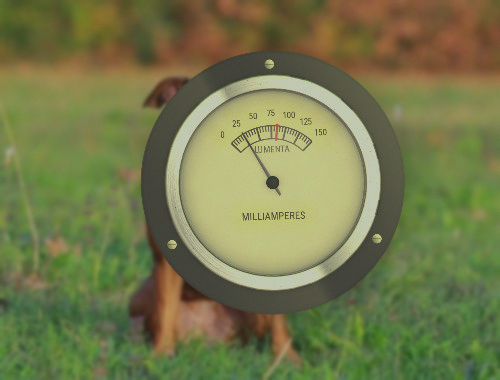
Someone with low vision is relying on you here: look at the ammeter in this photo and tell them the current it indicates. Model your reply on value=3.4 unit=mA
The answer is value=25 unit=mA
